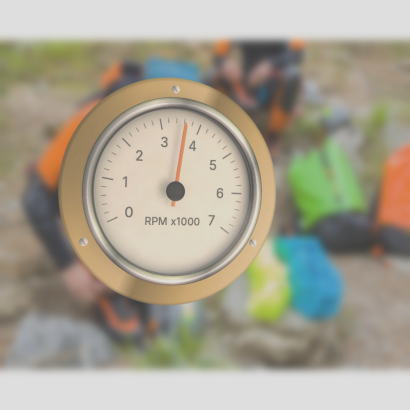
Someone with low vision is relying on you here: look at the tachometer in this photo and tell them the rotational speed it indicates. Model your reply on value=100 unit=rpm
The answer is value=3600 unit=rpm
